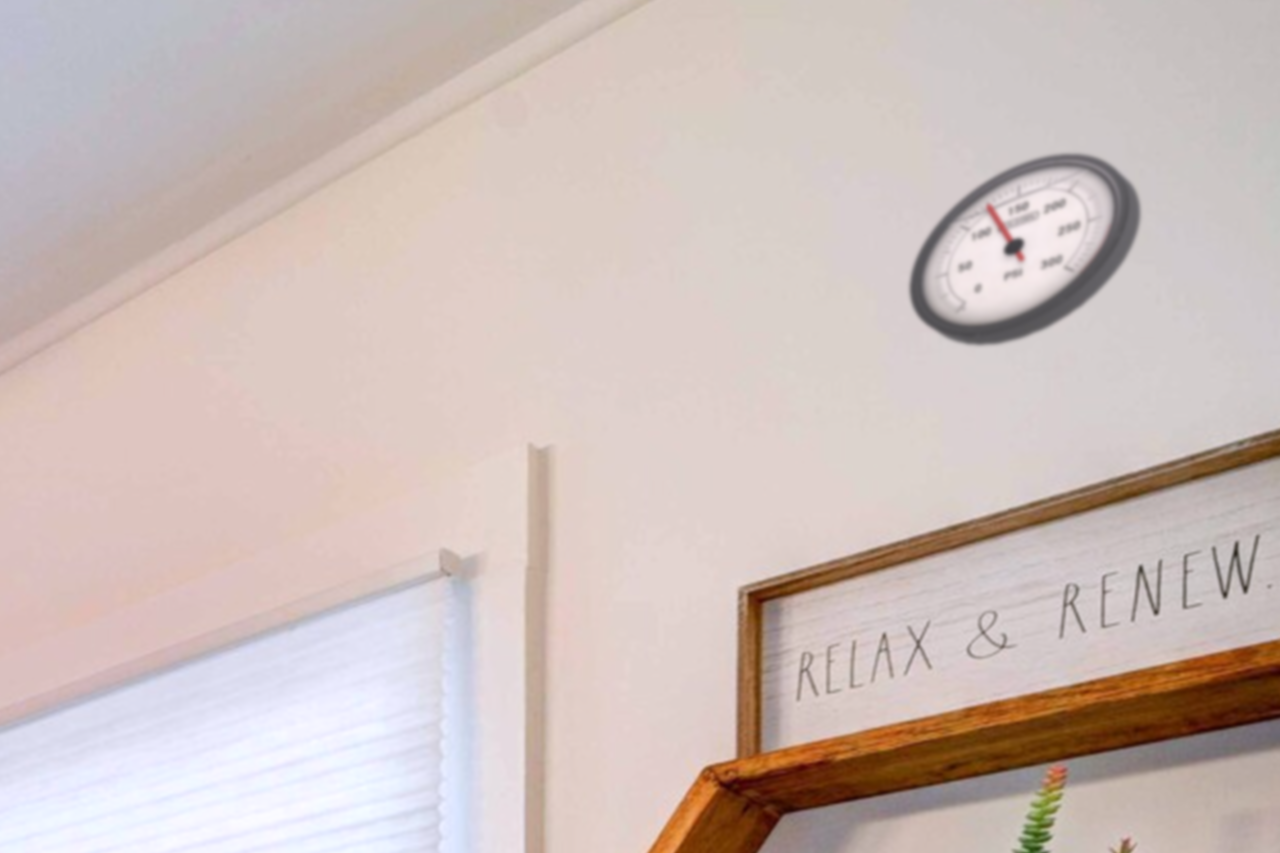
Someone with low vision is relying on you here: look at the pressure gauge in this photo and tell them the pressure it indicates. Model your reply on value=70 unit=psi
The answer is value=125 unit=psi
